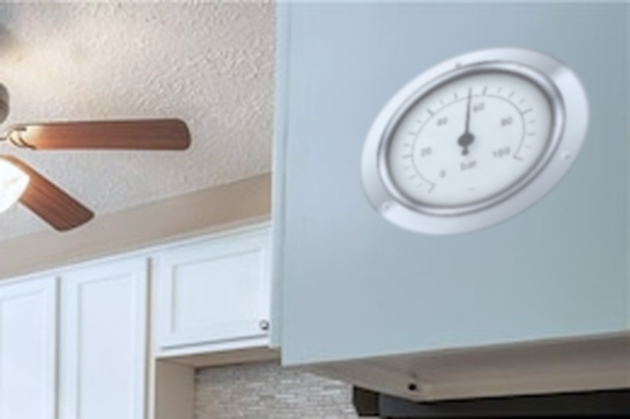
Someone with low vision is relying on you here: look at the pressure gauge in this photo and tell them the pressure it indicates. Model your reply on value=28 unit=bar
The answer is value=55 unit=bar
